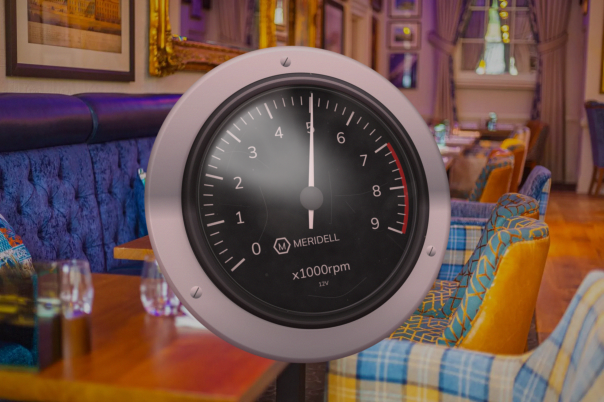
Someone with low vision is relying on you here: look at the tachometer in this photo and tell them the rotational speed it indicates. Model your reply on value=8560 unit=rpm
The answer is value=5000 unit=rpm
